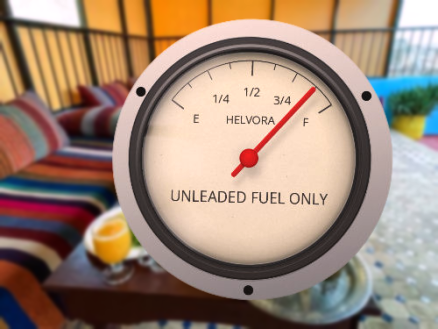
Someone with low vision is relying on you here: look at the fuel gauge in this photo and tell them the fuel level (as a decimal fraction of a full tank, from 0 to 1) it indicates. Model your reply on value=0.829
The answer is value=0.875
